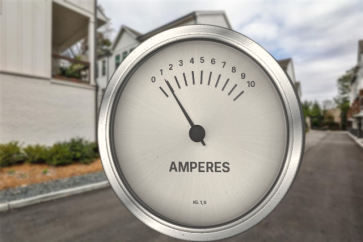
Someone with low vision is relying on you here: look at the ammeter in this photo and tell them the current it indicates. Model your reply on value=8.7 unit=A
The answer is value=1 unit=A
